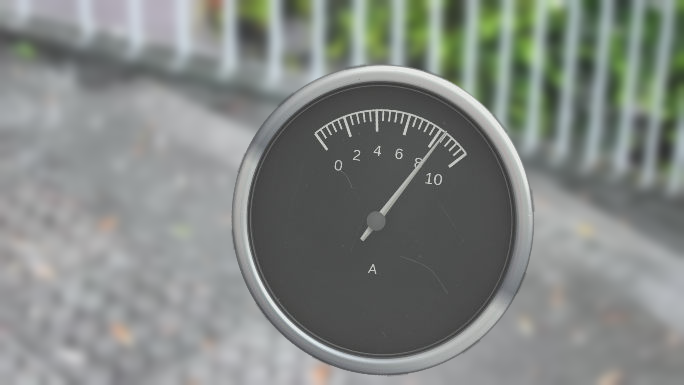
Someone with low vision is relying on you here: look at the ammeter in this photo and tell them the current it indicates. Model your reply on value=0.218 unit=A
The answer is value=8.4 unit=A
